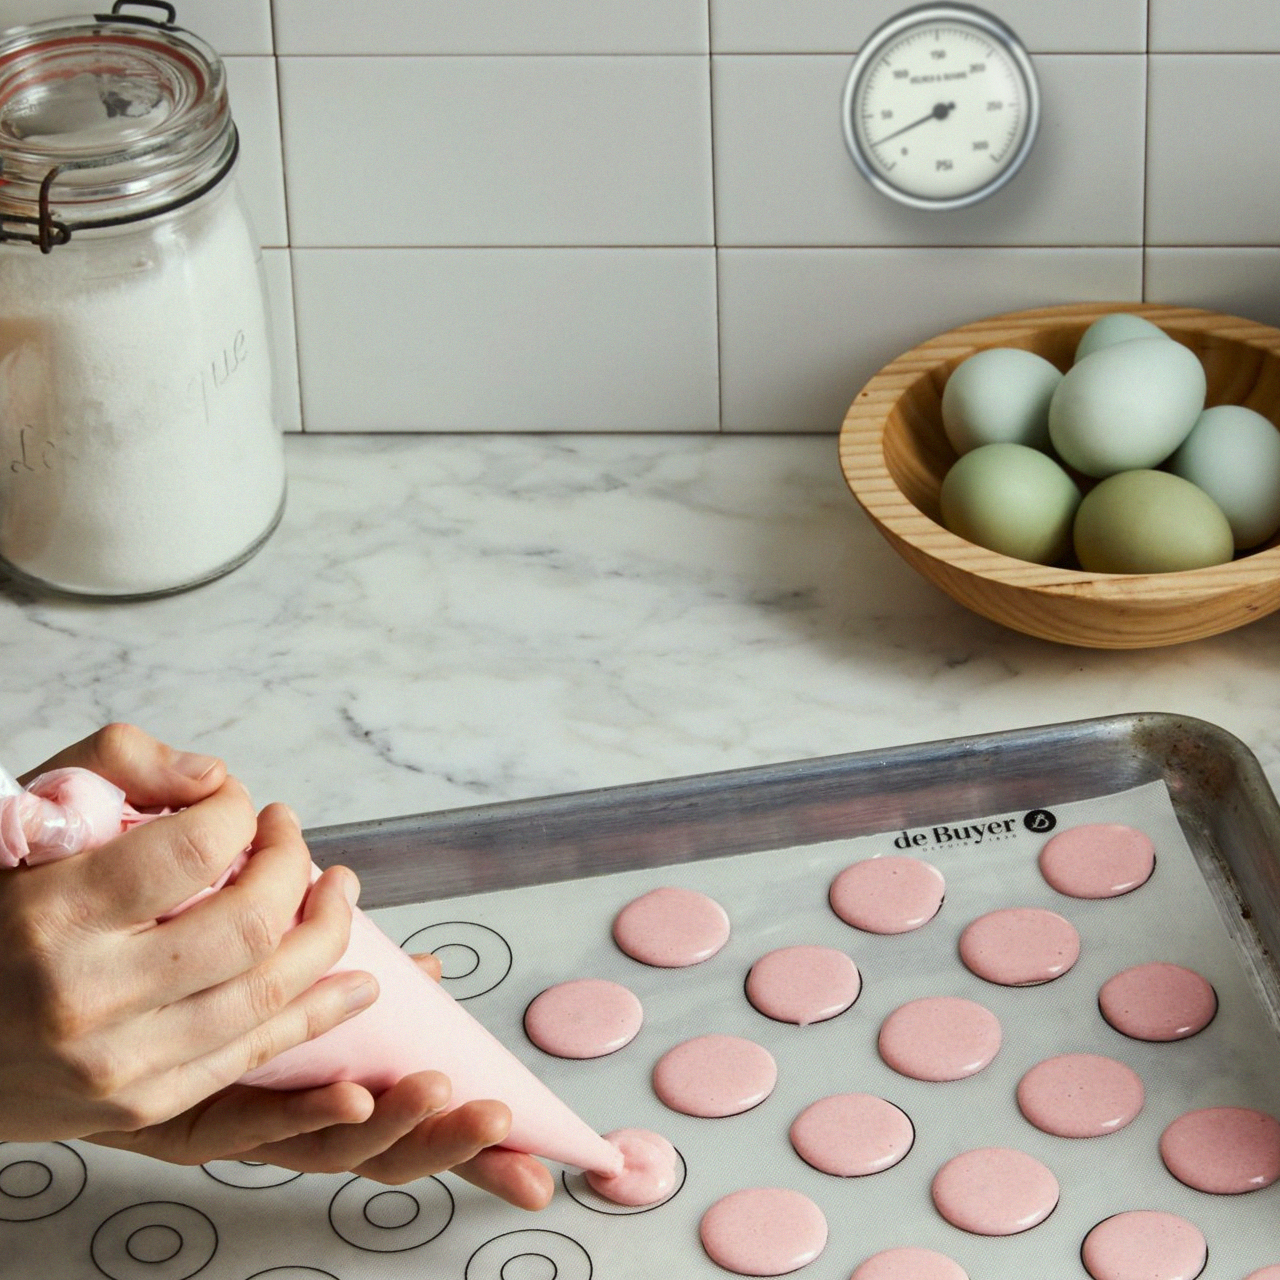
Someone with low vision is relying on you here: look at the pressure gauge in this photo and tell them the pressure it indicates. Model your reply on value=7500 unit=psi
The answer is value=25 unit=psi
